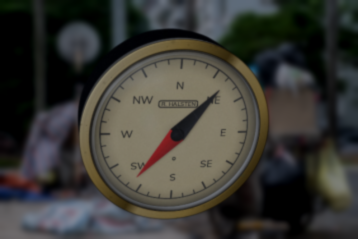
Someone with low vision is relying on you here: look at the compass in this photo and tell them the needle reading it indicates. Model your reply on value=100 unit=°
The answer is value=220 unit=°
